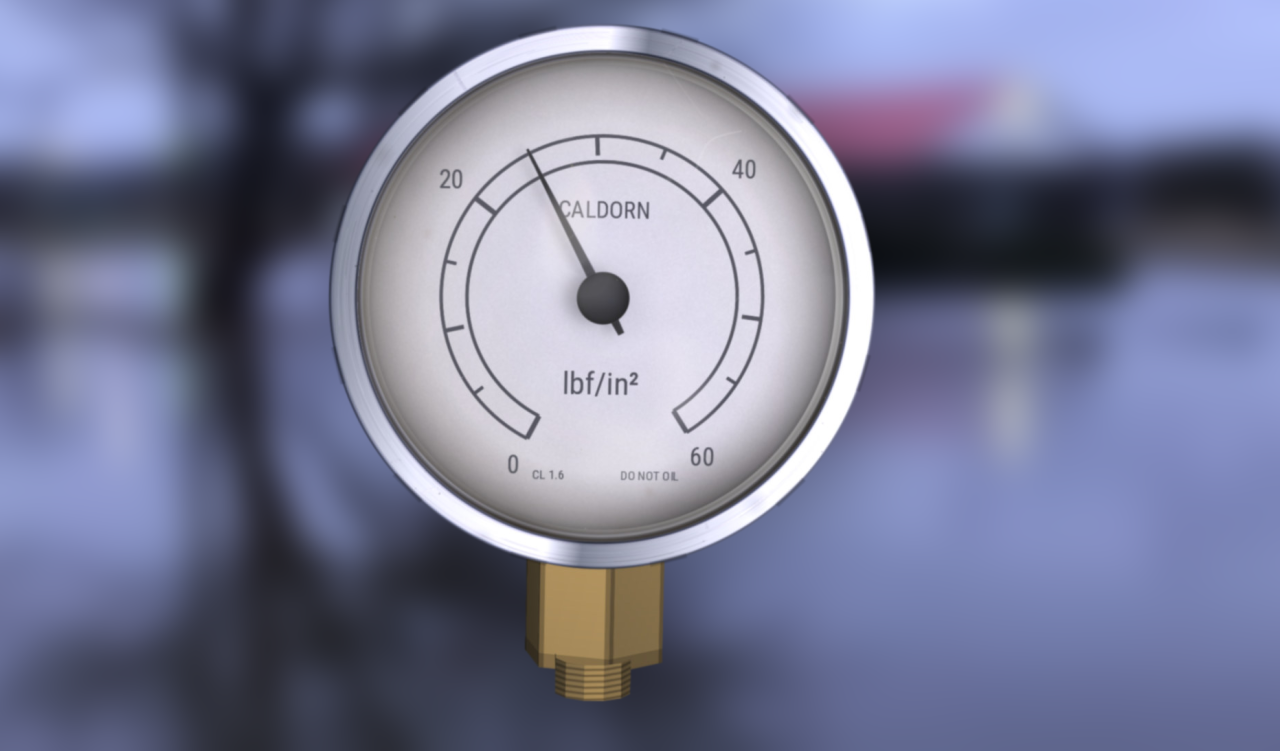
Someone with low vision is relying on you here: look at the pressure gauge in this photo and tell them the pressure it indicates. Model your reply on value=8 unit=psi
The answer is value=25 unit=psi
